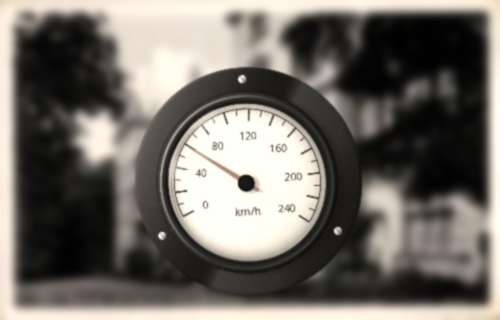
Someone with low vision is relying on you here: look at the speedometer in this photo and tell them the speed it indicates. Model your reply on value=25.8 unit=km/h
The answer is value=60 unit=km/h
